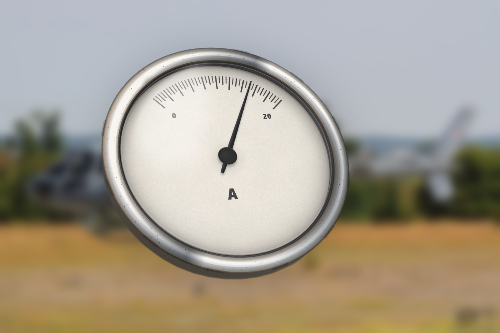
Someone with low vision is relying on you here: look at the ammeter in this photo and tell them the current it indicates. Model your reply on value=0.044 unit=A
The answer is value=15 unit=A
